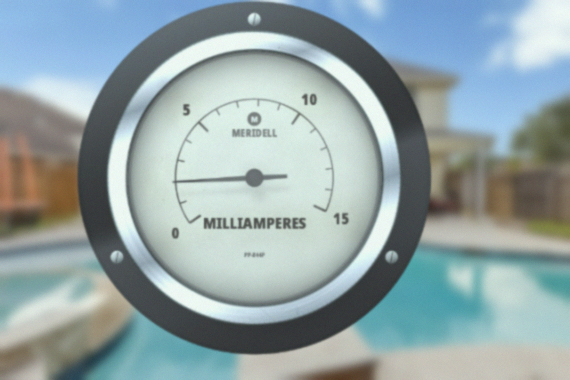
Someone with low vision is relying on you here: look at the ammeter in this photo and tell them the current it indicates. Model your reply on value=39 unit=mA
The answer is value=2 unit=mA
